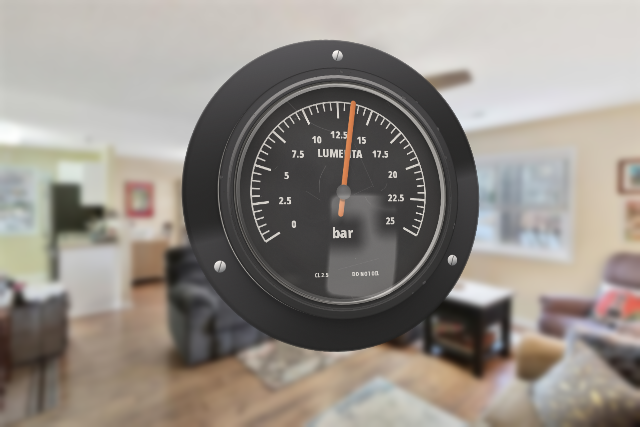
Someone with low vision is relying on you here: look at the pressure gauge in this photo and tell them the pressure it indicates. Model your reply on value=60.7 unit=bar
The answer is value=13.5 unit=bar
